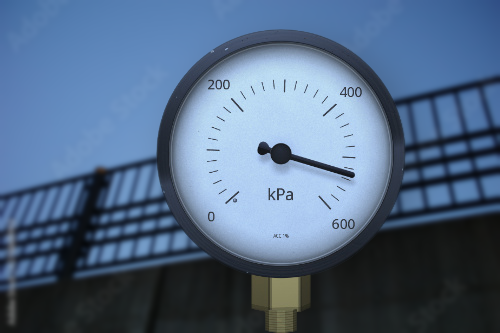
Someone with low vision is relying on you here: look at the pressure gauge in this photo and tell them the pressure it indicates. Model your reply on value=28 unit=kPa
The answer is value=530 unit=kPa
